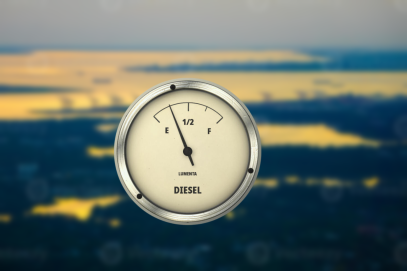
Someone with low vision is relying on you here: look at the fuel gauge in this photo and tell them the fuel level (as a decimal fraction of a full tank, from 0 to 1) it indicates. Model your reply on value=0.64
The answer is value=0.25
